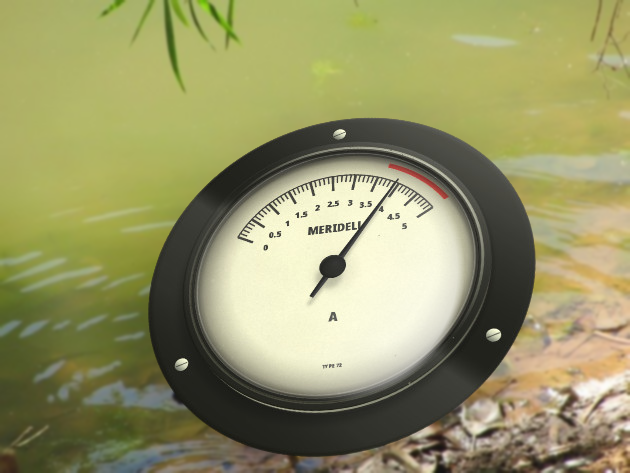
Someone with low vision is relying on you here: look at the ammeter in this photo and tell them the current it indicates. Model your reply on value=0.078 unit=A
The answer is value=4 unit=A
